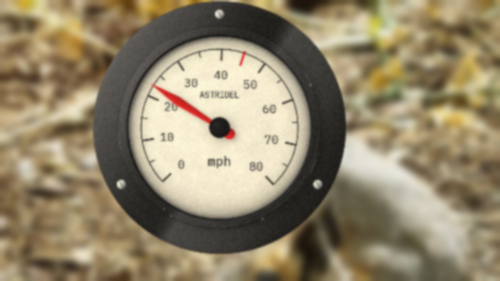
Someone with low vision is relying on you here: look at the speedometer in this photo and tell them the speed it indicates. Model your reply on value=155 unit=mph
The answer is value=22.5 unit=mph
